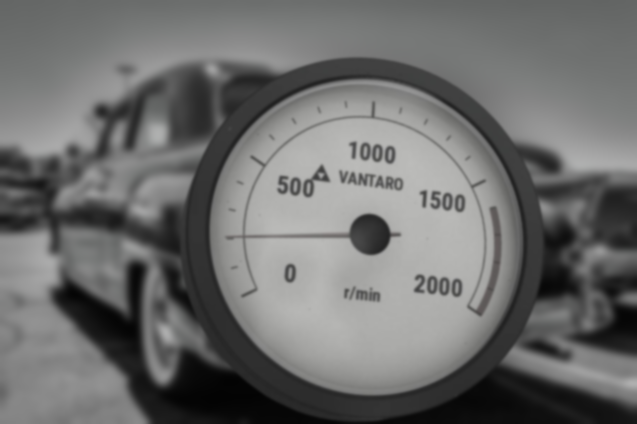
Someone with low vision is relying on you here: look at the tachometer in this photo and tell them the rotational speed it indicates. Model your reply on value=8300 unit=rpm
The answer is value=200 unit=rpm
